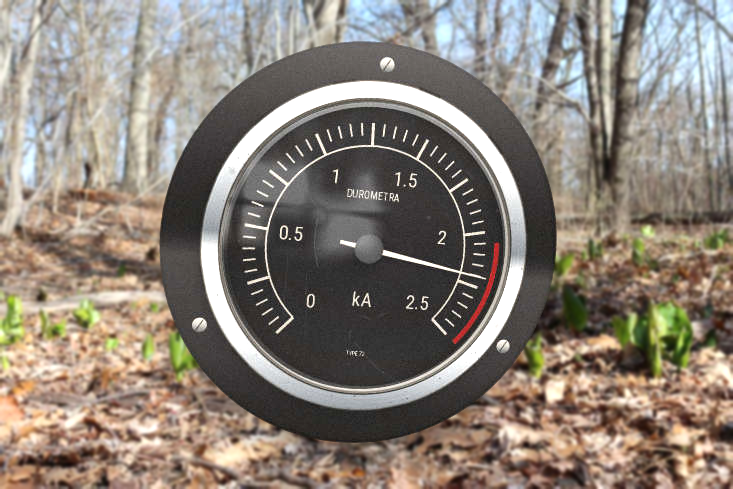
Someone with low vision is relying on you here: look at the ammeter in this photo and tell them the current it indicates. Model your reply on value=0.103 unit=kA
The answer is value=2.2 unit=kA
